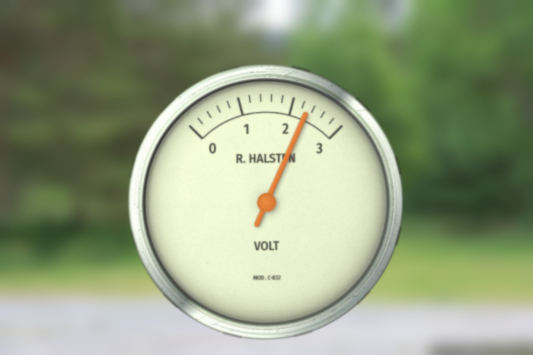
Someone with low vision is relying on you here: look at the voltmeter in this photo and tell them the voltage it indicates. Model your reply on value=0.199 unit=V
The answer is value=2.3 unit=V
